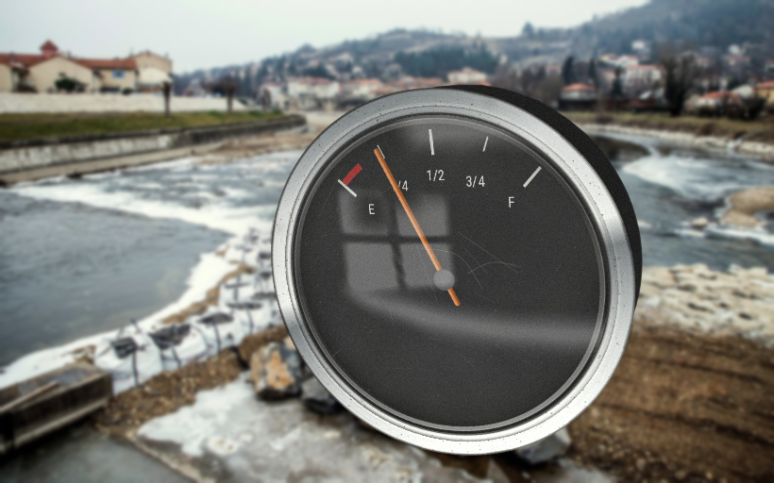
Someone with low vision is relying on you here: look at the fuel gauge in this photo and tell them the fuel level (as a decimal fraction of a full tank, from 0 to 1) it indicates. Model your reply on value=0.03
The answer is value=0.25
